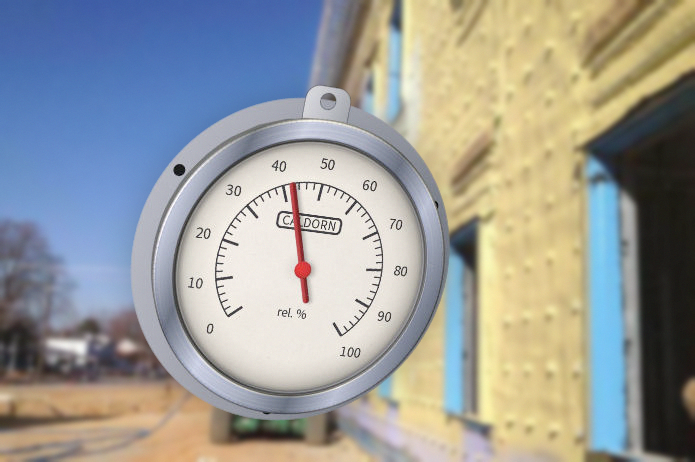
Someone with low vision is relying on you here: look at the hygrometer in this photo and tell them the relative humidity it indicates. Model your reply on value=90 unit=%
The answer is value=42 unit=%
